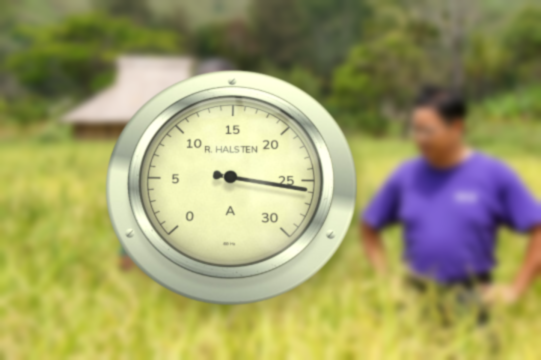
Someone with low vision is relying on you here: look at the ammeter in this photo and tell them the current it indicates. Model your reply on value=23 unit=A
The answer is value=26 unit=A
